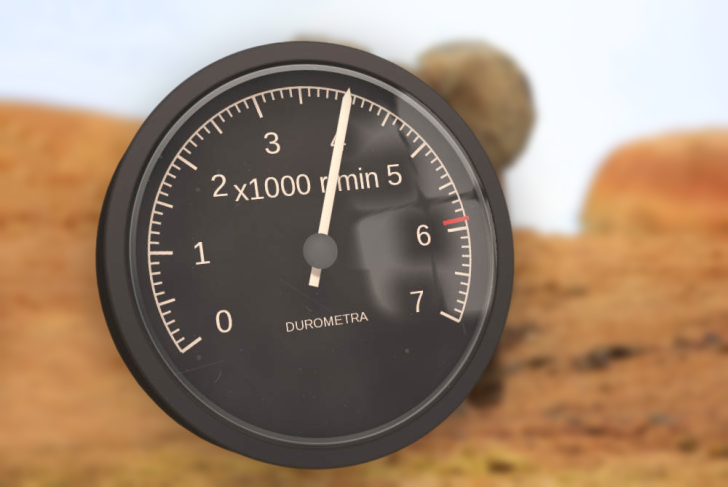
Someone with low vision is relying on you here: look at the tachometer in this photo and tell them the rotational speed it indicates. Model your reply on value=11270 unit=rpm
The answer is value=4000 unit=rpm
